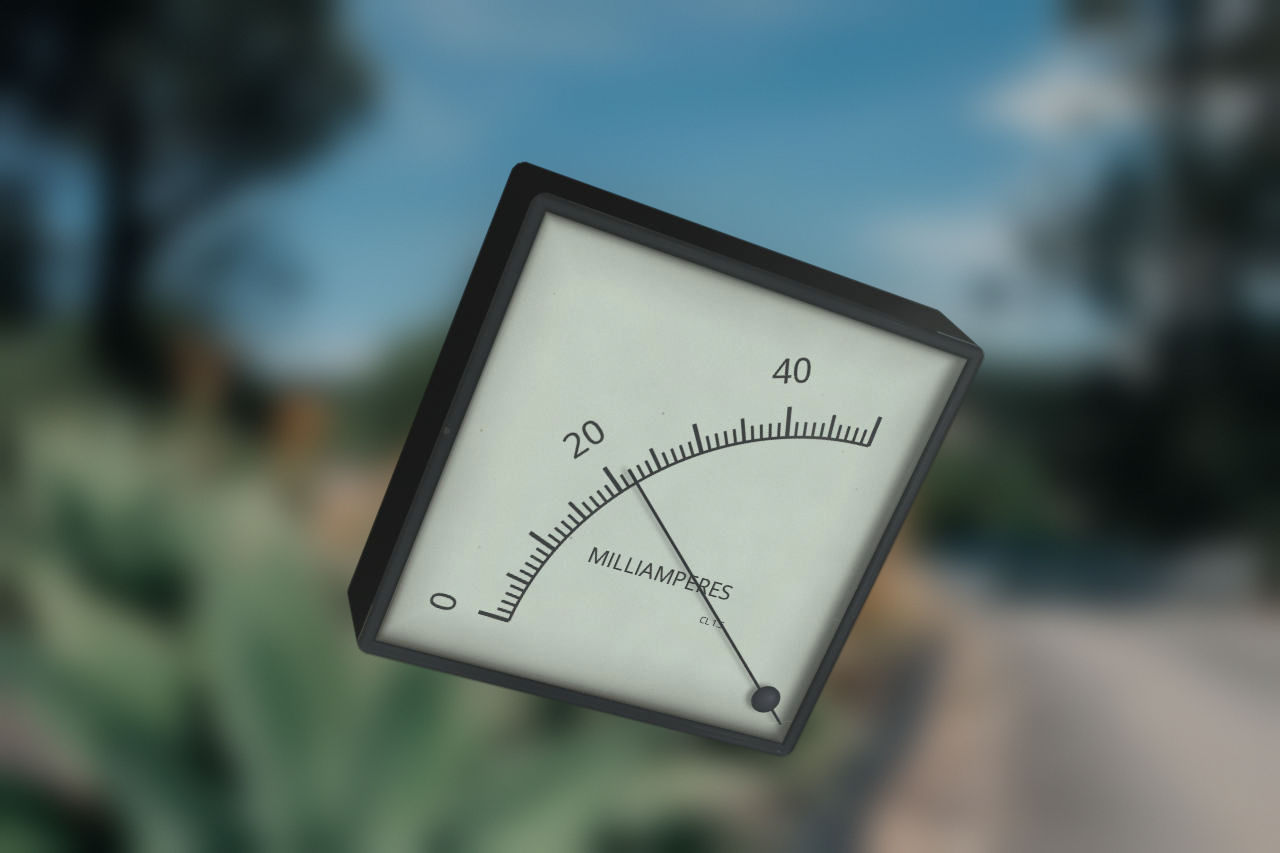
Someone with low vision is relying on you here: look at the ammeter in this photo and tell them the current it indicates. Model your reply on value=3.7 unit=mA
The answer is value=22 unit=mA
